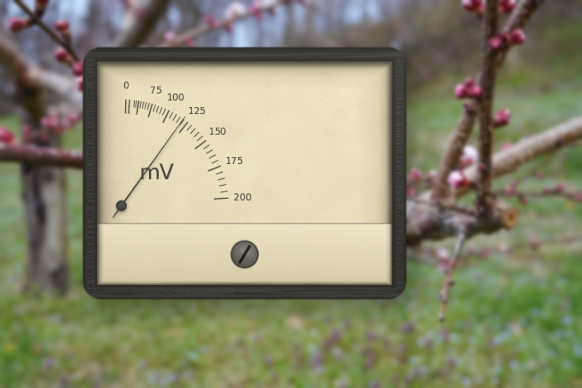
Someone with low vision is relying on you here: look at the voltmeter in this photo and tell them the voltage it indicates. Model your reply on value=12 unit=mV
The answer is value=120 unit=mV
